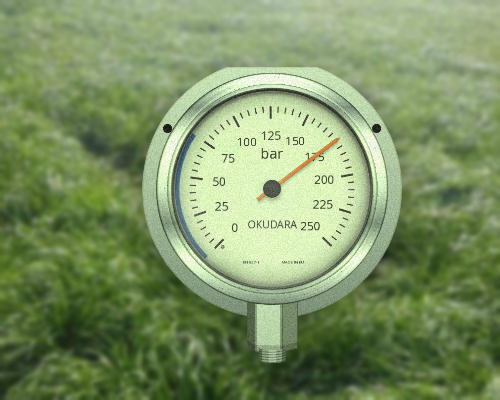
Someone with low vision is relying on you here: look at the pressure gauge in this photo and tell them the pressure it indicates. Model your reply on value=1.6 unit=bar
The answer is value=175 unit=bar
